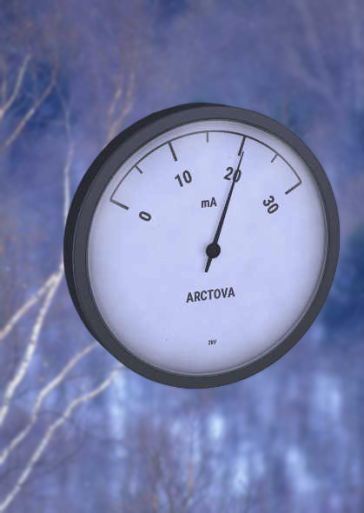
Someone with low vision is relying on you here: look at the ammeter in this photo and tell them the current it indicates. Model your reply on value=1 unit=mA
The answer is value=20 unit=mA
